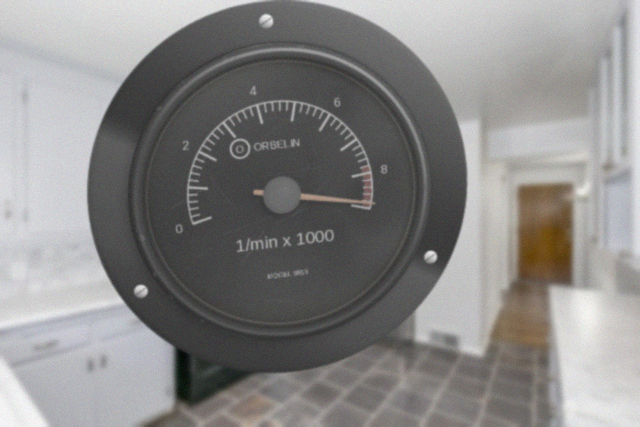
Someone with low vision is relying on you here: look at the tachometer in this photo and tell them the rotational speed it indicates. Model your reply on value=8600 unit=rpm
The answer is value=8800 unit=rpm
